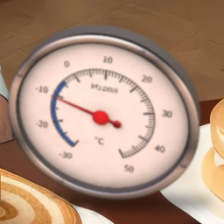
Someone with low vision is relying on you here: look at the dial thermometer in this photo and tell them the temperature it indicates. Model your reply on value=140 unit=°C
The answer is value=-10 unit=°C
